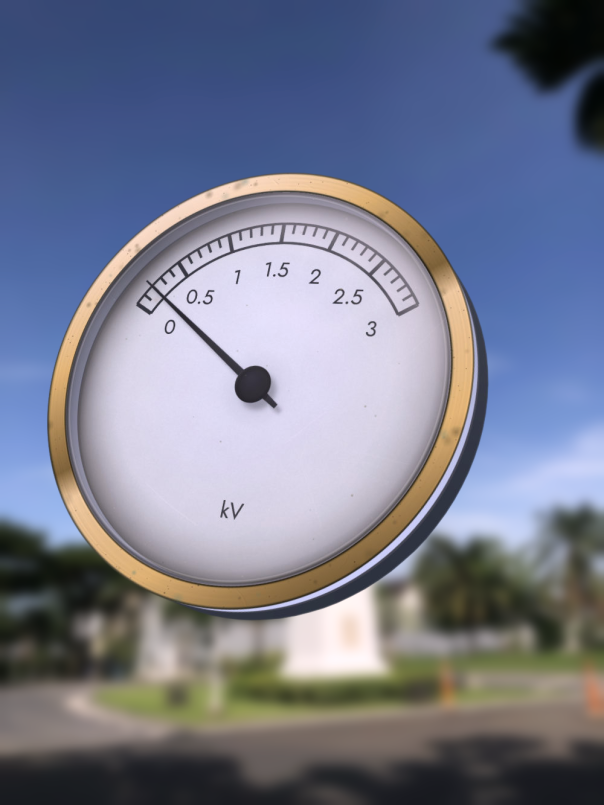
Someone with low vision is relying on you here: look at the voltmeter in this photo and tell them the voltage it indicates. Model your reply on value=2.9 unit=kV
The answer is value=0.2 unit=kV
